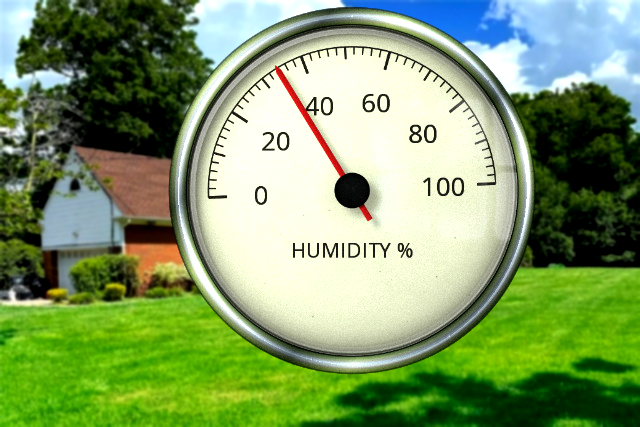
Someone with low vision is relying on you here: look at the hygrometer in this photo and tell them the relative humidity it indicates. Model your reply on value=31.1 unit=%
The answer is value=34 unit=%
